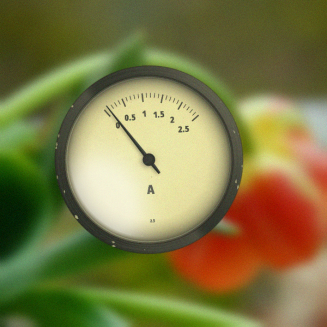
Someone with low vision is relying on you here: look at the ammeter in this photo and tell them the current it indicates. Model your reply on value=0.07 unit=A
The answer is value=0.1 unit=A
